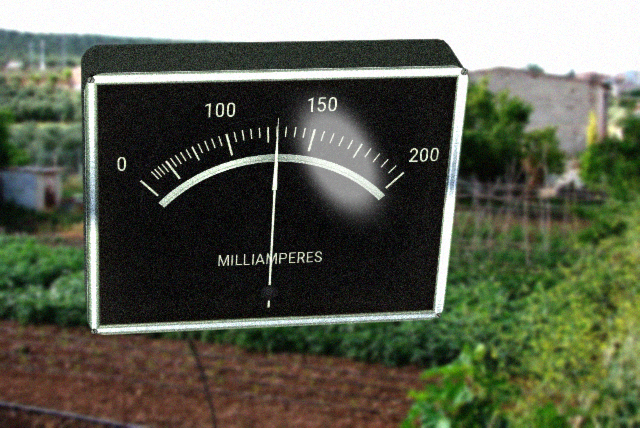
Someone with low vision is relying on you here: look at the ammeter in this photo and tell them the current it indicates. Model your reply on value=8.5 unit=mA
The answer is value=130 unit=mA
